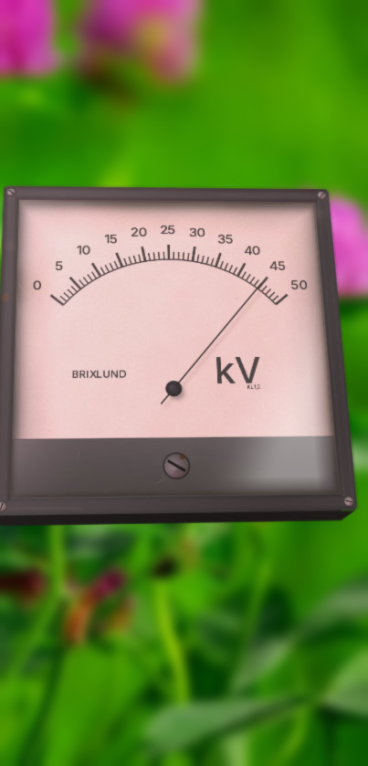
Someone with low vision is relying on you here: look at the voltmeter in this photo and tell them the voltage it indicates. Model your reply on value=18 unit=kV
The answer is value=45 unit=kV
